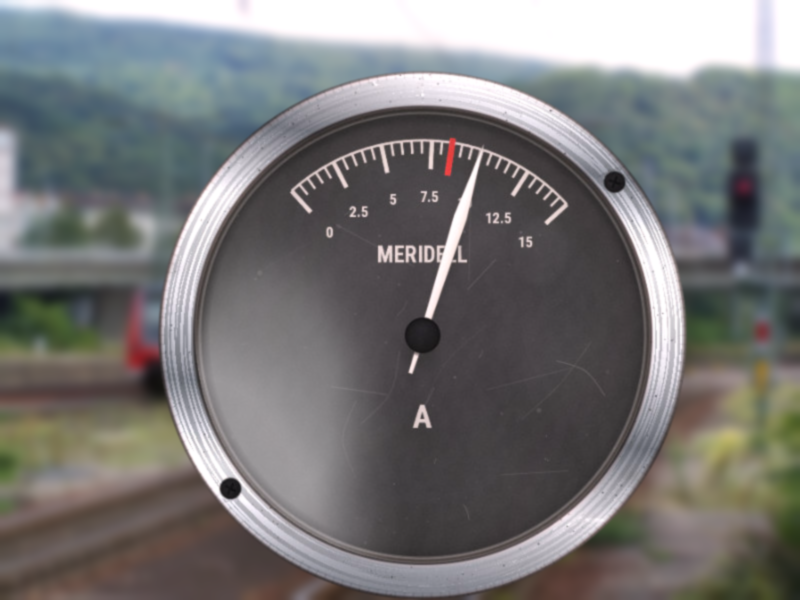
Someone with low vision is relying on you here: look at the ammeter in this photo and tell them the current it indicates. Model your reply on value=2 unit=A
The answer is value=10 unit=A
